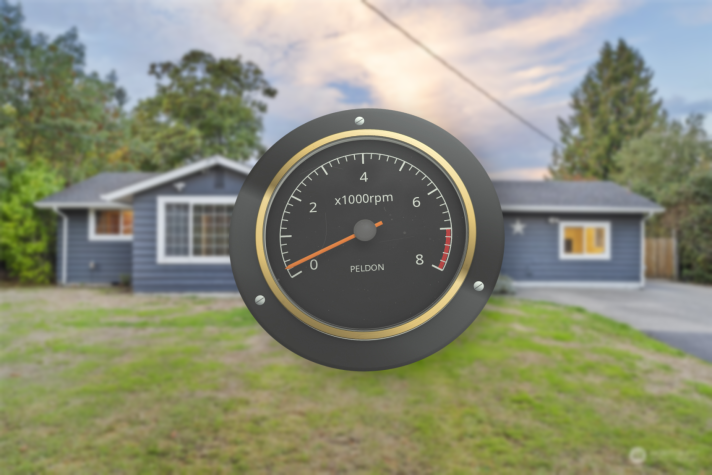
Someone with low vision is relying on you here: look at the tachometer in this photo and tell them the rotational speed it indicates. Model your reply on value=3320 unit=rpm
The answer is value=200 unit=rpm
